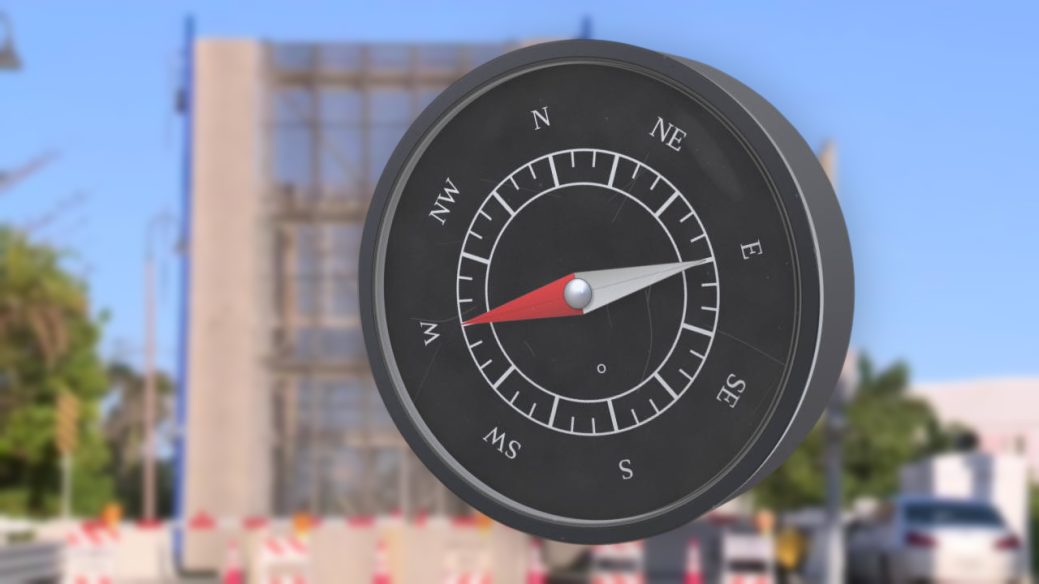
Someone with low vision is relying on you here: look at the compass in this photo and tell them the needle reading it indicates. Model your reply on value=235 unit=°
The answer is value=270 unit=°
